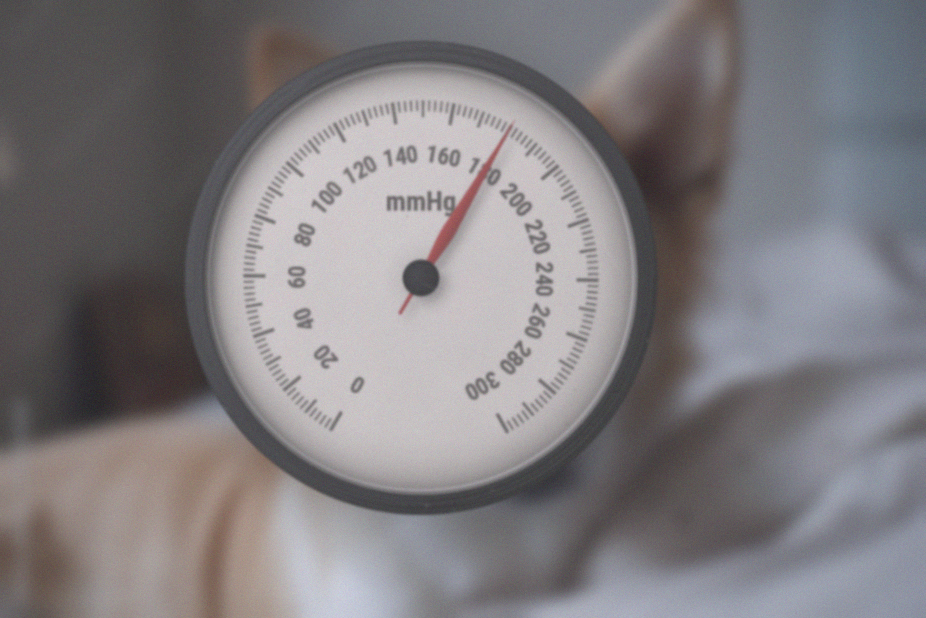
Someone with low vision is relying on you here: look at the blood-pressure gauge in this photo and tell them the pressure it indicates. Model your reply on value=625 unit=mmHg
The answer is value=180 unit=mmHg
